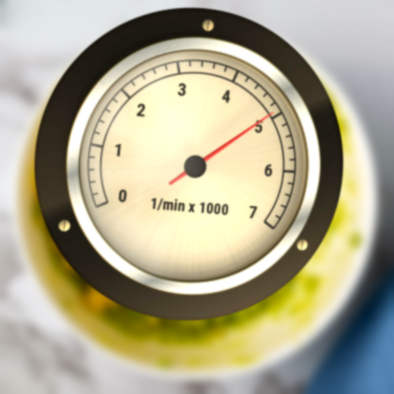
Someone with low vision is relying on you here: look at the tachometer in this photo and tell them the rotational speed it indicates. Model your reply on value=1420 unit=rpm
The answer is value=4900 unit=rpm
